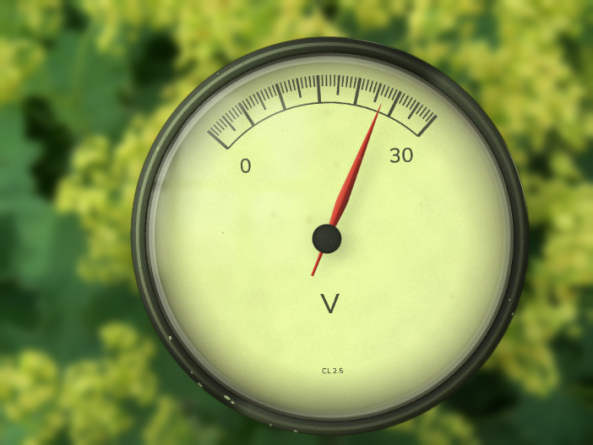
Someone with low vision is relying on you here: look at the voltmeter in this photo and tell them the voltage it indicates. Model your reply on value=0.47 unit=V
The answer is value=23.5 unit=V
